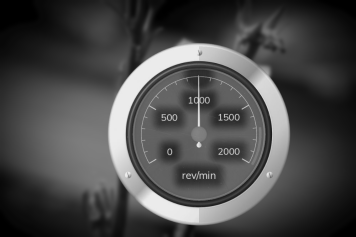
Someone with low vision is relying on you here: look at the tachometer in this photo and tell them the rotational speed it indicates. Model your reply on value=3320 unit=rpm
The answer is value=1000 unit=rpm
